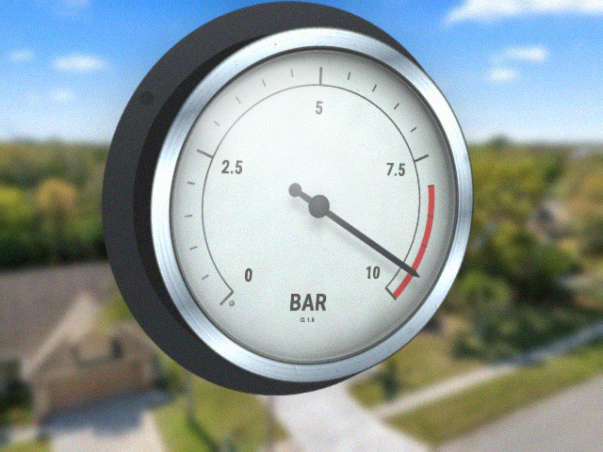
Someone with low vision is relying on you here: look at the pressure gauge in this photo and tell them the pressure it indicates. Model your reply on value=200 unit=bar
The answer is value=9.5 unit=bar
